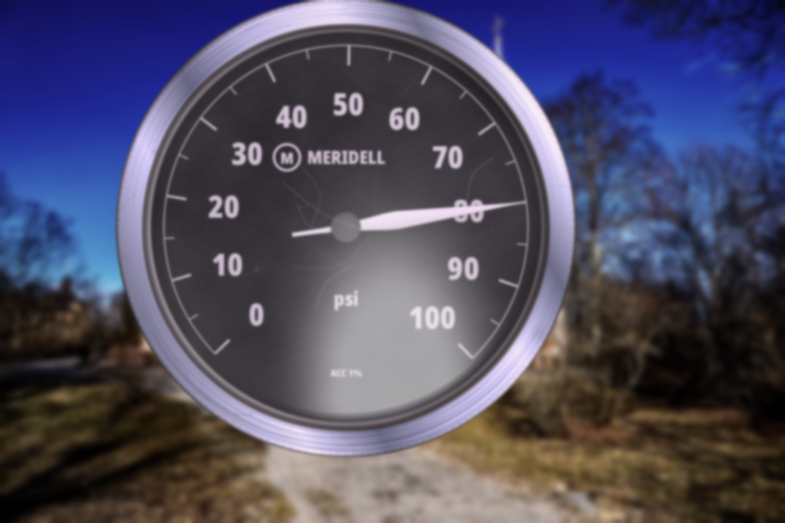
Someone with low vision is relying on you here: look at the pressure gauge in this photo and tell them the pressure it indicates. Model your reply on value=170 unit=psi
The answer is value=80 unit=psi
